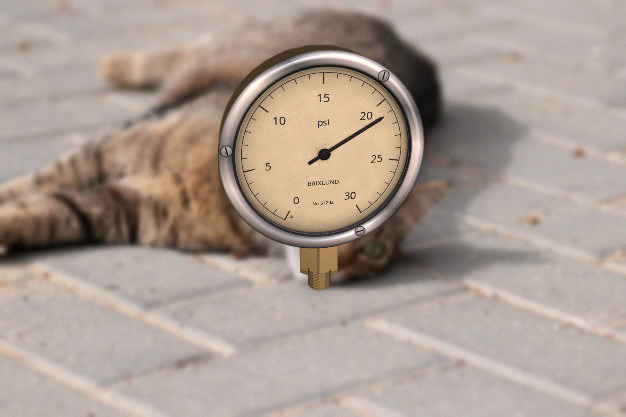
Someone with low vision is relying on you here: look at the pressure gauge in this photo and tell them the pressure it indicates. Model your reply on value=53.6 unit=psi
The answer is value=21 unit=psi
